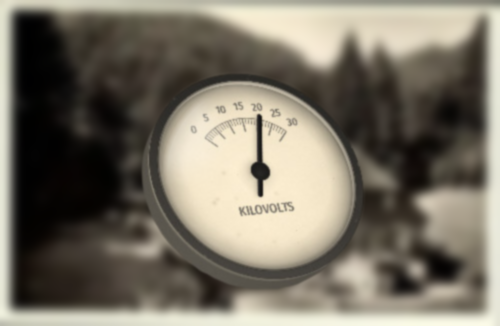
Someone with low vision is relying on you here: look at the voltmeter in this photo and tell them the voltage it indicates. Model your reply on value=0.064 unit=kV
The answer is value=20 unit=kV
